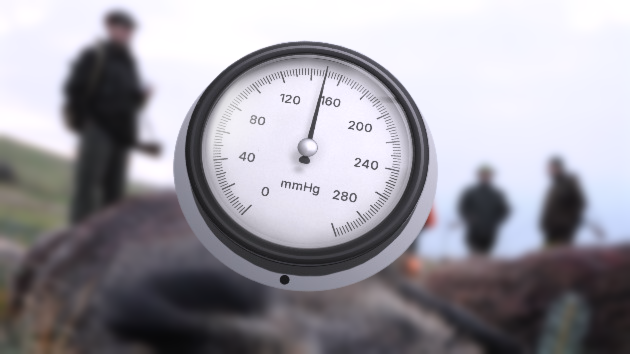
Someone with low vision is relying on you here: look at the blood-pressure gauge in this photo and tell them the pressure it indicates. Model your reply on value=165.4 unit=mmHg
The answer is value=150 unit=mmHg
